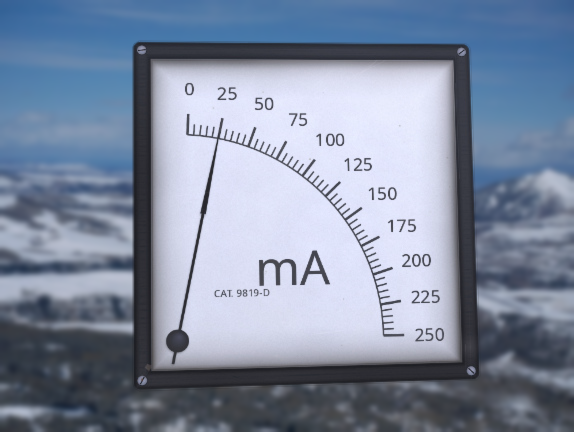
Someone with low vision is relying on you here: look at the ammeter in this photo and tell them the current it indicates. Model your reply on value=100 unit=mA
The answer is value=25 unit=mA
